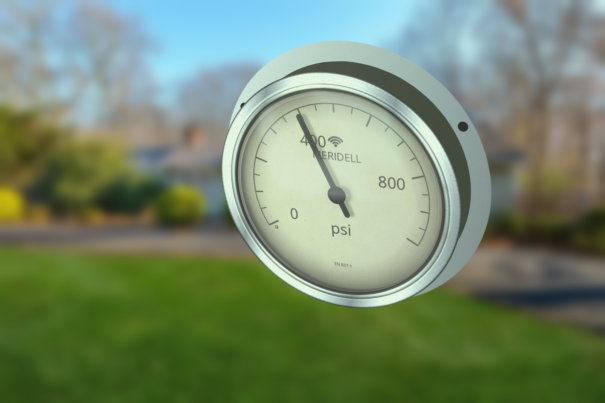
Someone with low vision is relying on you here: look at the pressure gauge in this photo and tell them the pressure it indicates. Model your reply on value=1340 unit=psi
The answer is value=400 unit=psi
